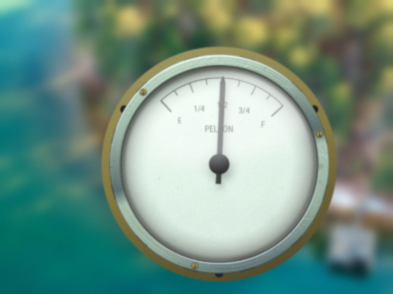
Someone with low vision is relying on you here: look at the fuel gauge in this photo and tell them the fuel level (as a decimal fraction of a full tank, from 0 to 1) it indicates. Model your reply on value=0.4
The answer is value=0.5
